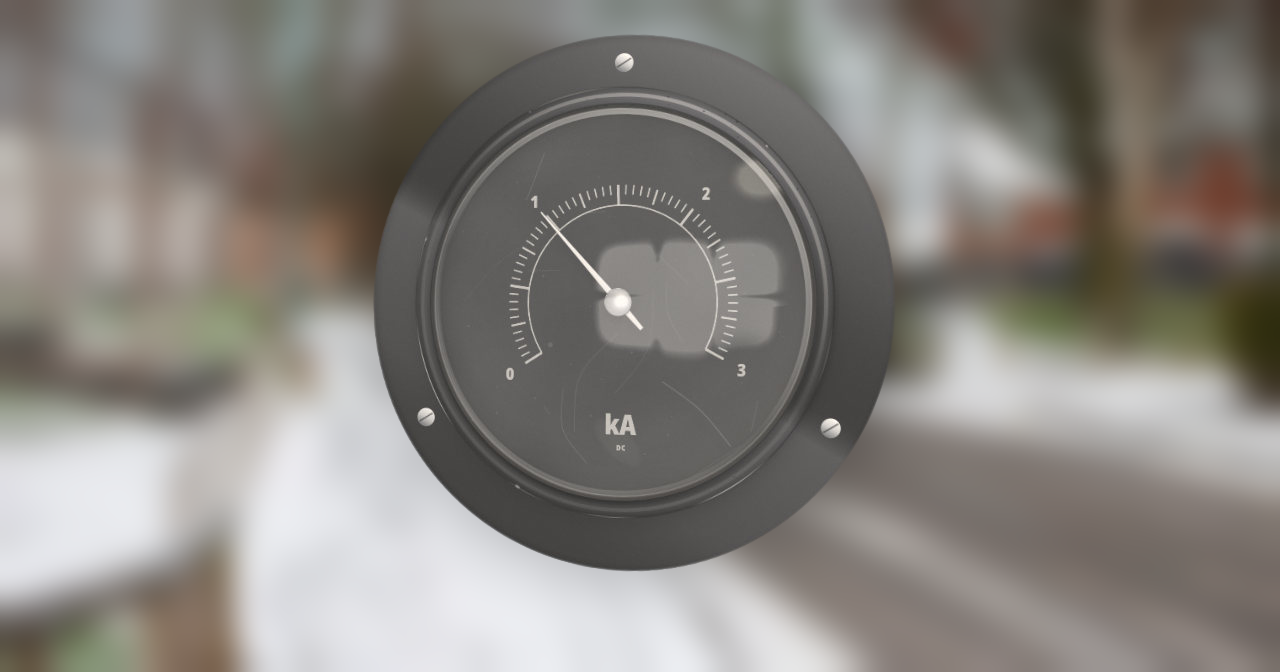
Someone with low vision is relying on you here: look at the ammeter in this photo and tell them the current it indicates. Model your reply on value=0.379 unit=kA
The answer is value=1 unit=kA
